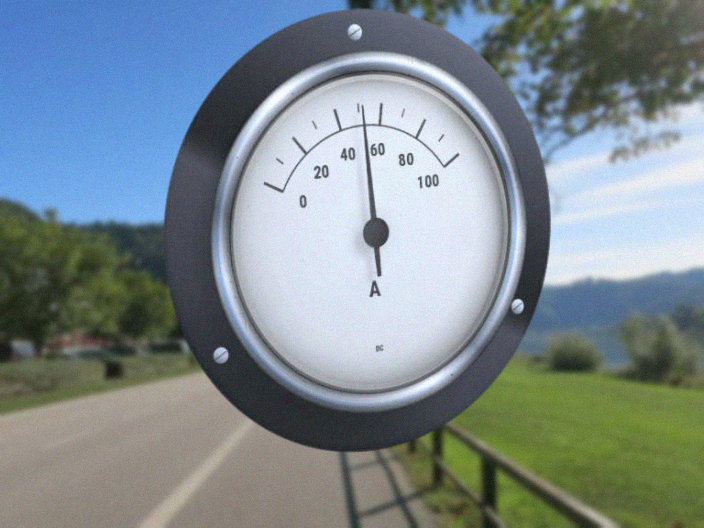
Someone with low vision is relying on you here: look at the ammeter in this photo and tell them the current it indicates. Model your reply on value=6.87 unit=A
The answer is value=50 unit=A
